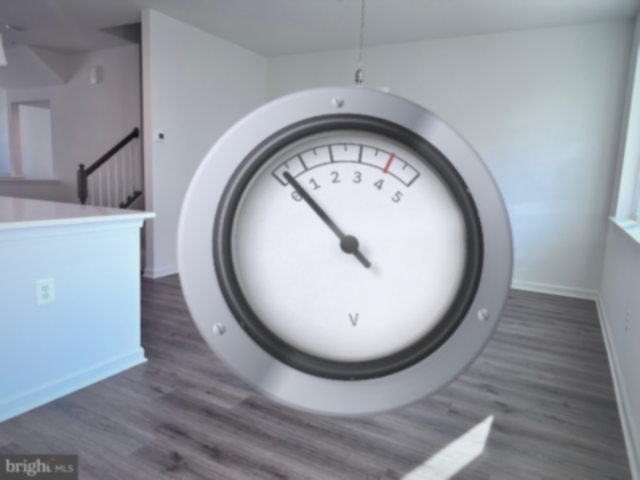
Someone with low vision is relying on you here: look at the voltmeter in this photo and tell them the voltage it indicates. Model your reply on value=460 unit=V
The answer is value=0.25 unit=V
